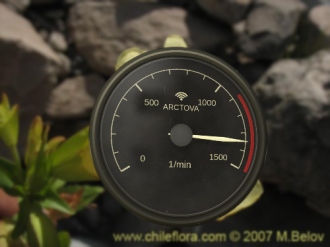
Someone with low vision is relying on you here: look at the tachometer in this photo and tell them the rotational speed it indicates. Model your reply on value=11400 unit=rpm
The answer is value=1350 unit=rpm
